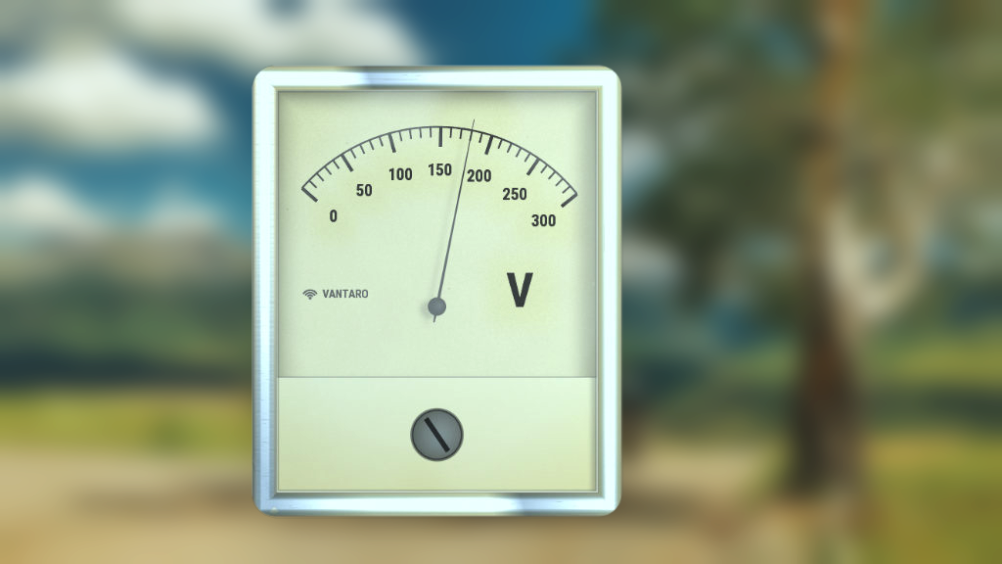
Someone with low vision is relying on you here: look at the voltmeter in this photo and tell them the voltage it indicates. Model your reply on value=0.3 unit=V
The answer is value=180 unit=V
